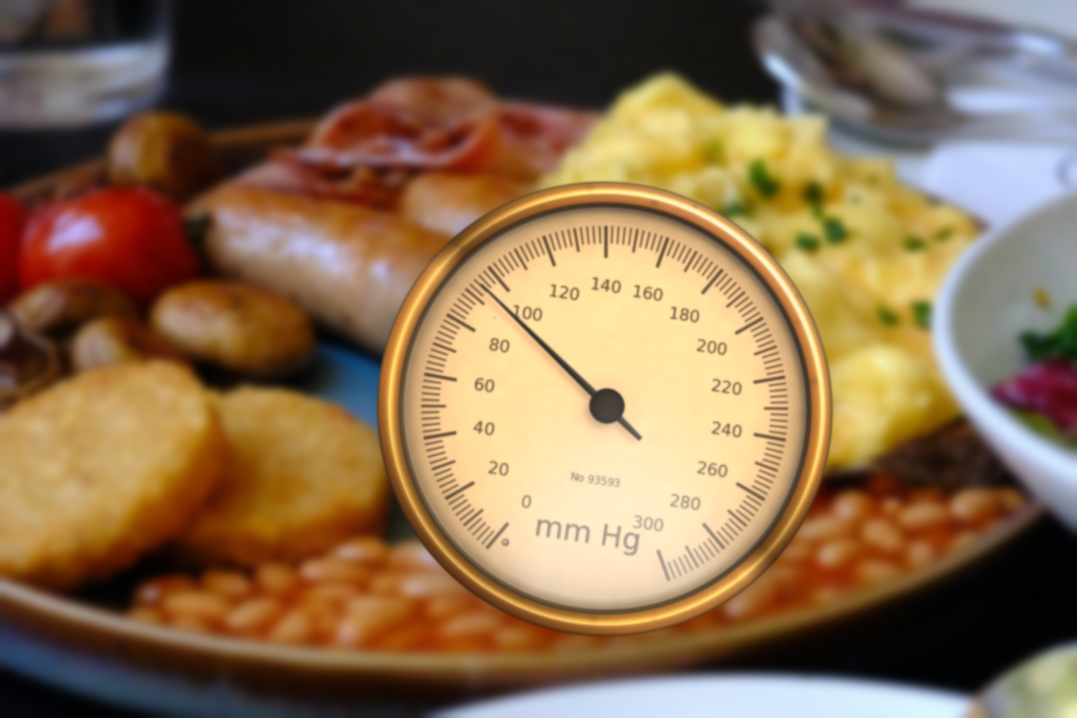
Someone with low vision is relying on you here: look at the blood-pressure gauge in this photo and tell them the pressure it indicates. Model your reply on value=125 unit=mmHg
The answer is value=94 unit=mmHg
